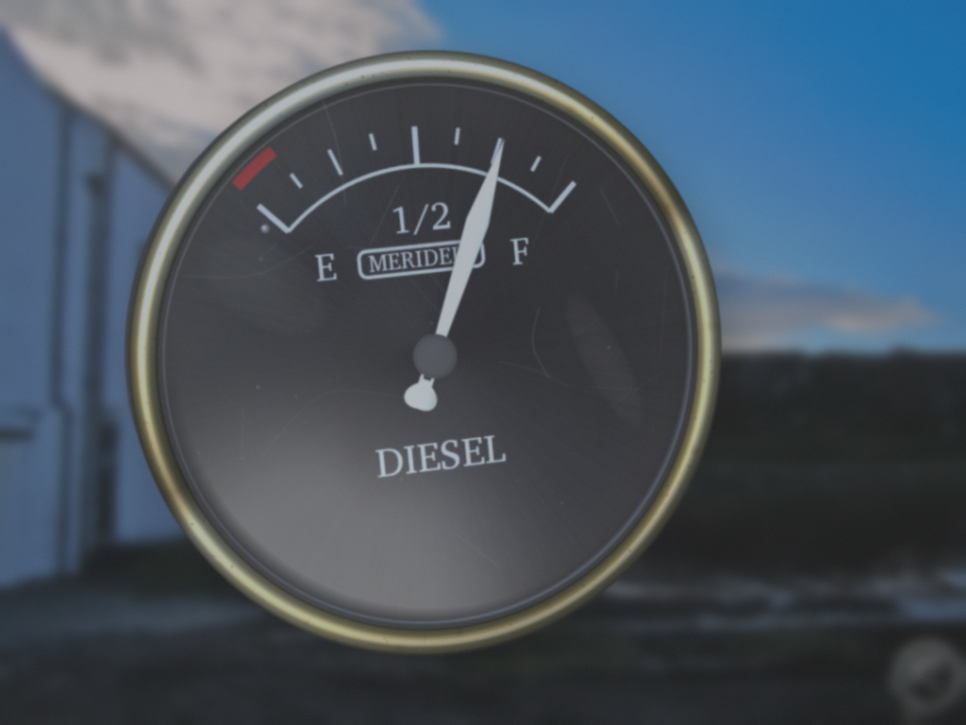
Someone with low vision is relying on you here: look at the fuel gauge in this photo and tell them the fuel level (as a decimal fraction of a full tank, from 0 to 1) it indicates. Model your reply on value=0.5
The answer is value=0.75
